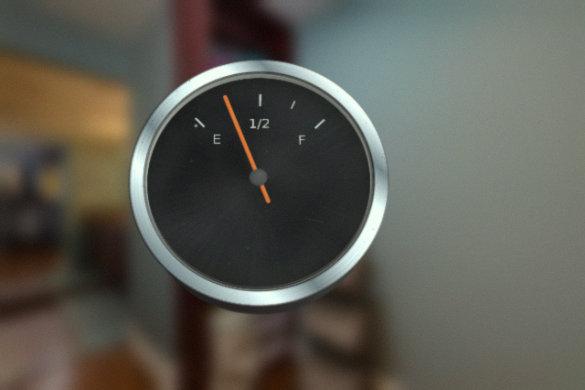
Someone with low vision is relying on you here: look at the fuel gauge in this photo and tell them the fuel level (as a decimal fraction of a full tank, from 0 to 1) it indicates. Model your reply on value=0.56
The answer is value=0.25
